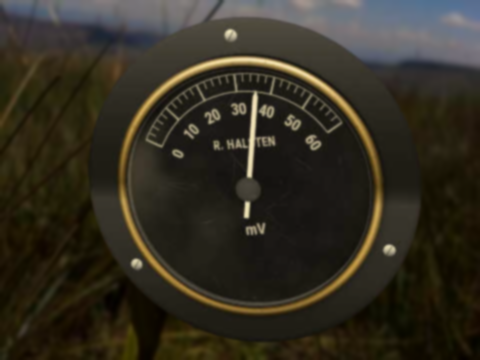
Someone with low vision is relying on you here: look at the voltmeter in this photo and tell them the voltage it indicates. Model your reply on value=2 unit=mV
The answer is value=36 unit=mV
